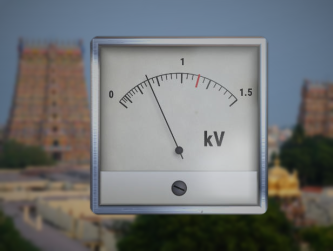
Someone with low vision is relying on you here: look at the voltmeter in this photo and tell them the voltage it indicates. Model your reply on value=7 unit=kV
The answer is value=0.65 unit=kV
